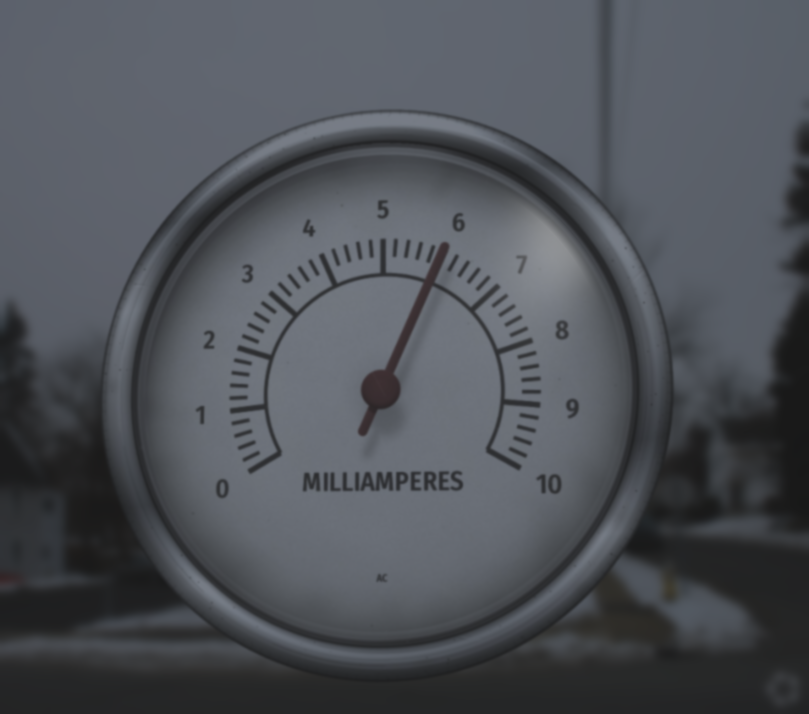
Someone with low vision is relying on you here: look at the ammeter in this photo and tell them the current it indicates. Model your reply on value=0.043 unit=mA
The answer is value=6 unit=mA
